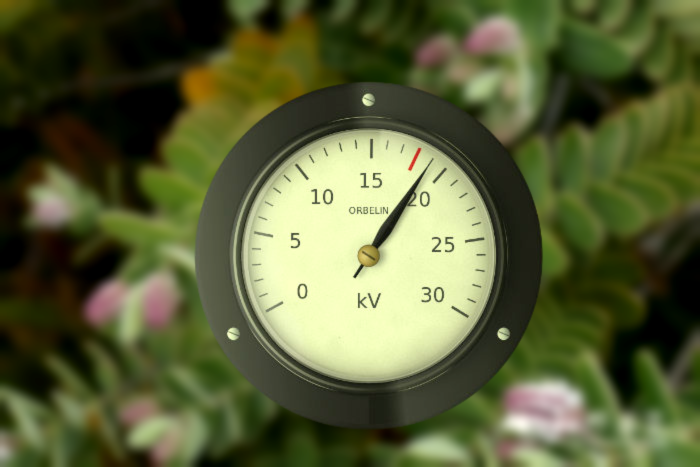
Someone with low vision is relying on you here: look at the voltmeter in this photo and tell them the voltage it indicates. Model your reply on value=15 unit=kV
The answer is value=19 unit=kV
